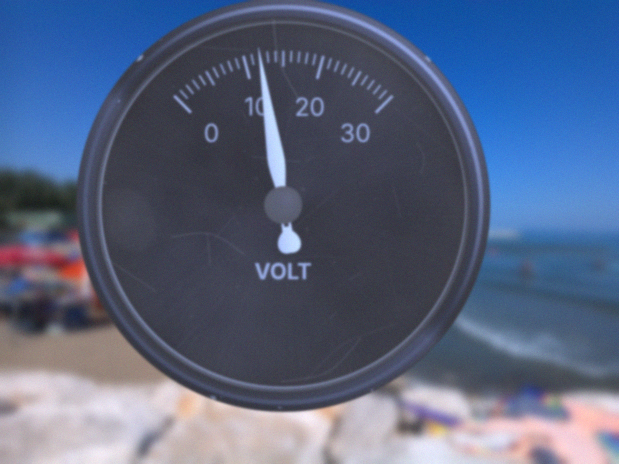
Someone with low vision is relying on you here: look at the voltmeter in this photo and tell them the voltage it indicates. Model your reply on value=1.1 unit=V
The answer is value=12 unit=V
